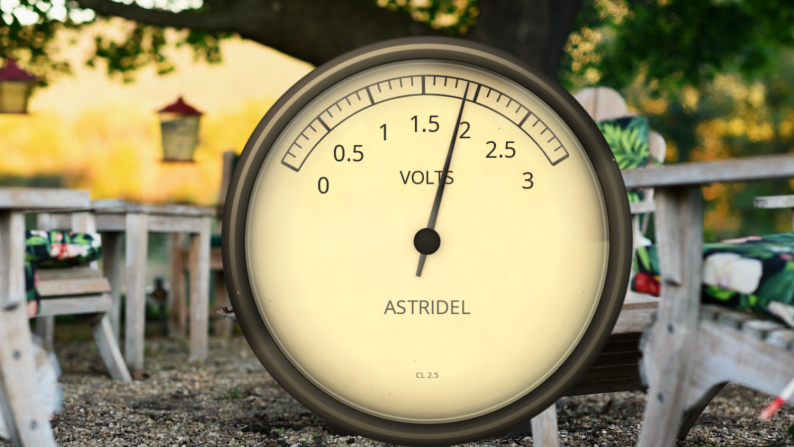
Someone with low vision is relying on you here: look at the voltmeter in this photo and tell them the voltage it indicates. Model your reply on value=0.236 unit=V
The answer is value=1.9 unit=V
